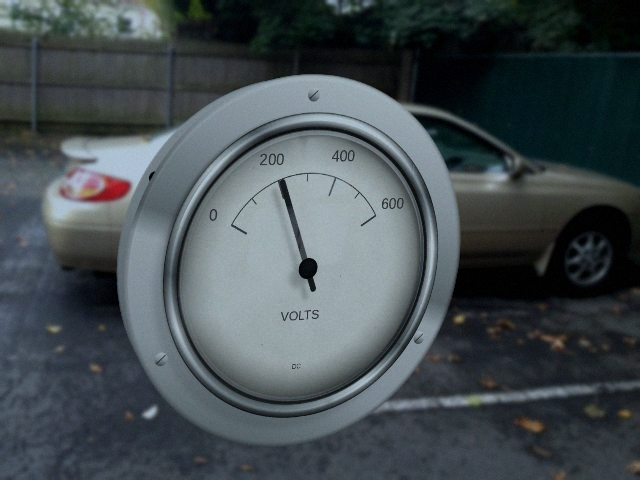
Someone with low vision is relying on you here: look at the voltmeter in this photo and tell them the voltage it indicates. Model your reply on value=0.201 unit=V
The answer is value=200 unit=V
